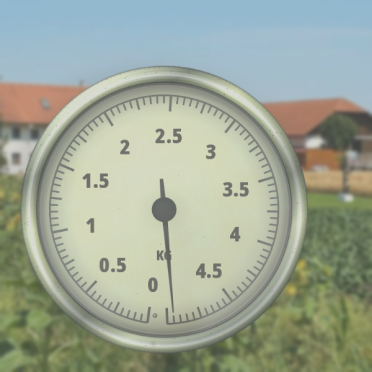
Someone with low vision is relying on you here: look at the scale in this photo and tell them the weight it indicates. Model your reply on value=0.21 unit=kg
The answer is value=4.95 unit=kg
